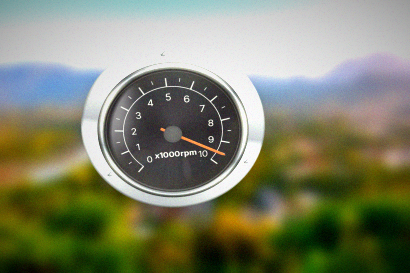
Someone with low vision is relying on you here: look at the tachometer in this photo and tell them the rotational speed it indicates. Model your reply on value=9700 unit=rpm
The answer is value=9500 unit=rpm
